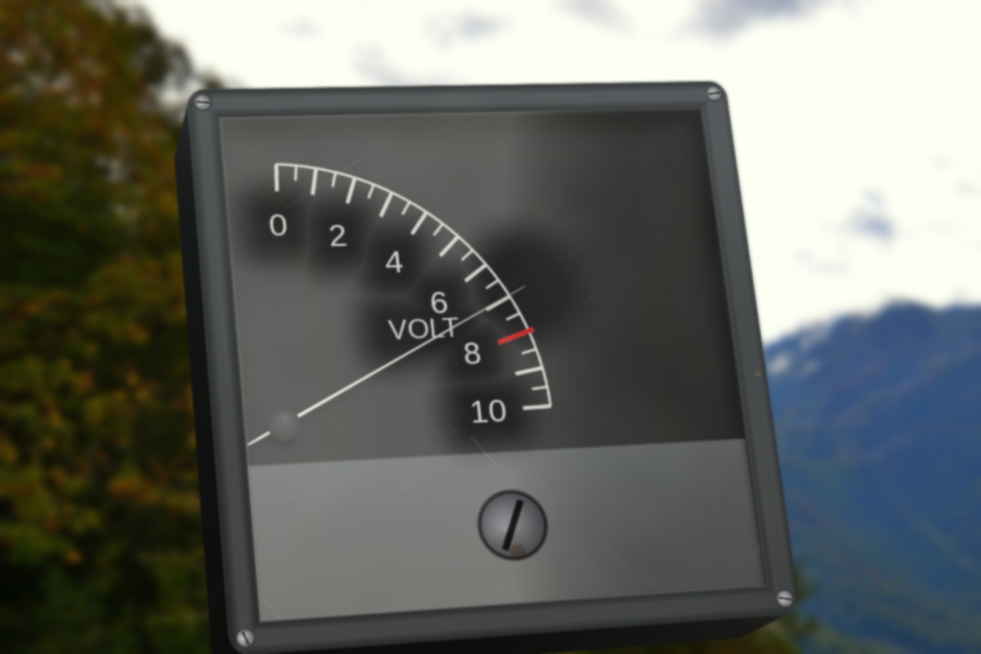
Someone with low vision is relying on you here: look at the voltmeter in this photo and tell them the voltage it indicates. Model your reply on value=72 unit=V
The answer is value=7 unit=V
